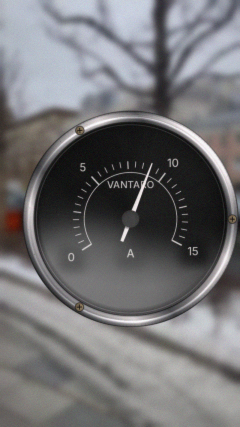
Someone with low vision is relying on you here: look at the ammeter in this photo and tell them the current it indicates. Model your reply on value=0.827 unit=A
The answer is value=9 unit=A
